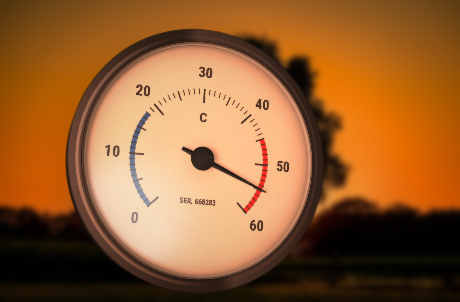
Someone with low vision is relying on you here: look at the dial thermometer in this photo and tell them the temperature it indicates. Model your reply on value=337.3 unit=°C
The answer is value=55 unit=°C
